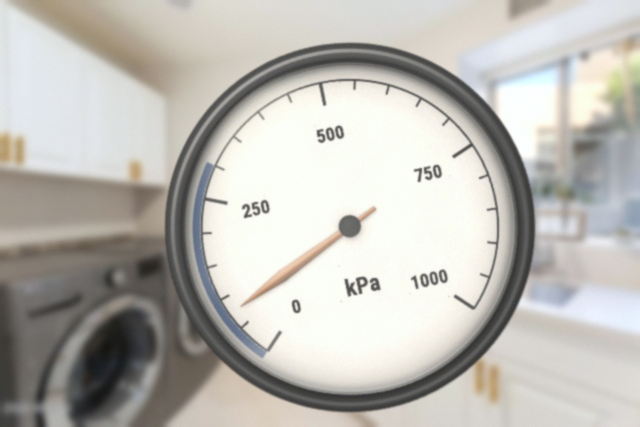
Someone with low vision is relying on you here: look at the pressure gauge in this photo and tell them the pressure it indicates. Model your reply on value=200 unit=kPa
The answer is value=75 unit=kPa
